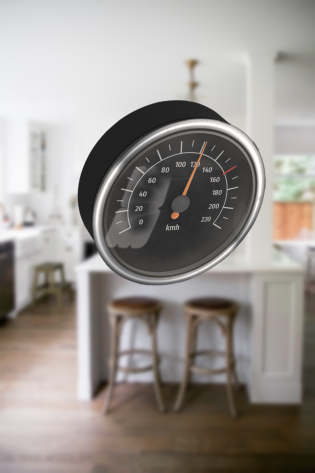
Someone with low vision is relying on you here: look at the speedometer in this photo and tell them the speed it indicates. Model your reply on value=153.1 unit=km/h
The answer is value=120 unit=km/h
